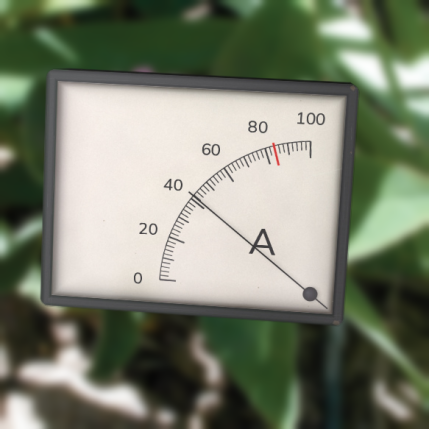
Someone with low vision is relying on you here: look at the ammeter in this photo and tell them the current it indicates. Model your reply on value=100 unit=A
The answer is value=42 unit=A
